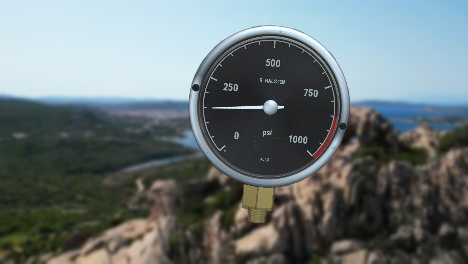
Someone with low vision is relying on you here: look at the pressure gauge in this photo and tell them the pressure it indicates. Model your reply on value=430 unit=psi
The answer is value=150 unit=psi
